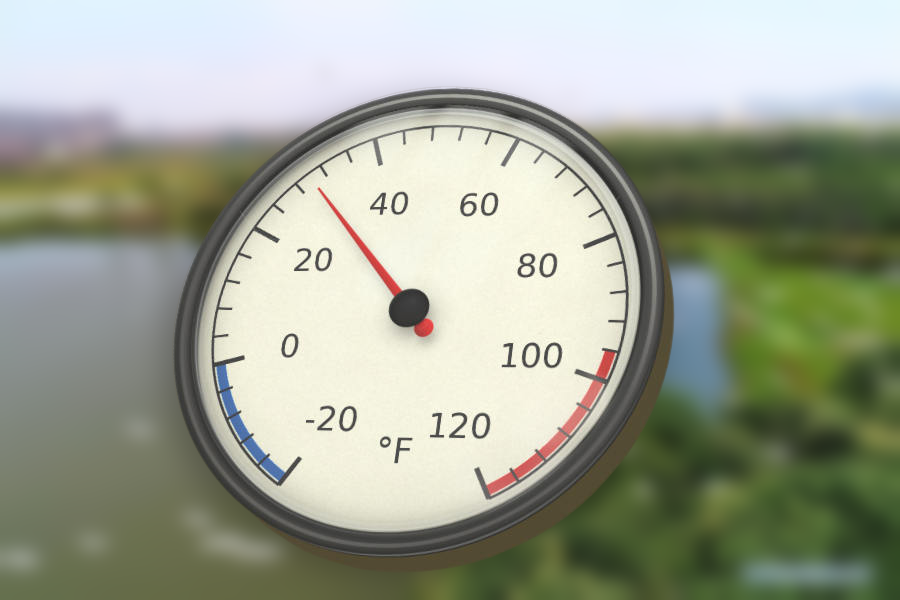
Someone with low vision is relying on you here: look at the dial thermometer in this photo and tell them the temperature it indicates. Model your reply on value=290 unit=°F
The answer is value=30 unit=°F
